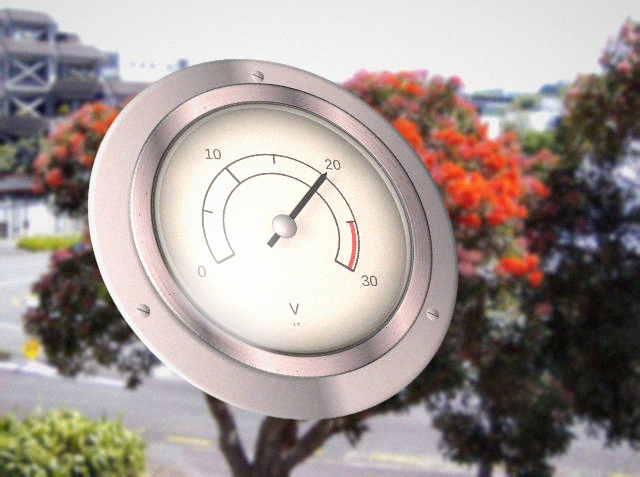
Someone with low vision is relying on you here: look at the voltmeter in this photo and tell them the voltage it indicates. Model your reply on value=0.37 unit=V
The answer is value=20 unit=V
